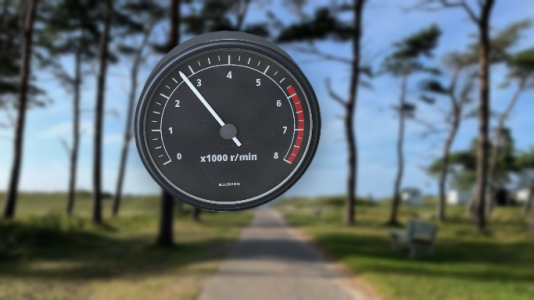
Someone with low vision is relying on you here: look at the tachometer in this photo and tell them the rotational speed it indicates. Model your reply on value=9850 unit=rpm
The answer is value=2750 unit=rpm
